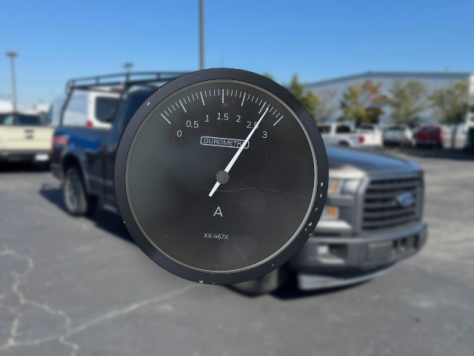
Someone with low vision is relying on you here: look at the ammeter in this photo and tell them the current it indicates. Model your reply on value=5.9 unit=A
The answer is value=2.6 unit=A
